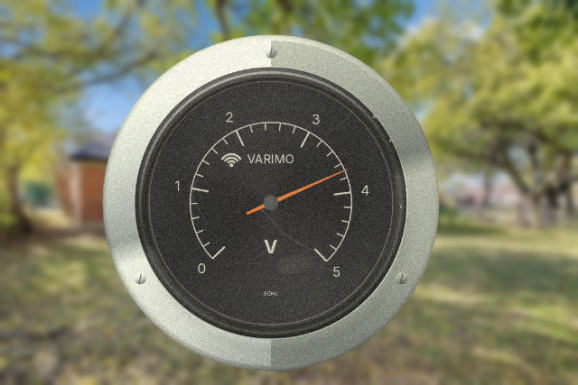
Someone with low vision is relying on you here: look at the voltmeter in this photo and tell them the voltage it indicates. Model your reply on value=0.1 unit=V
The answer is value=3.7 unit=V
